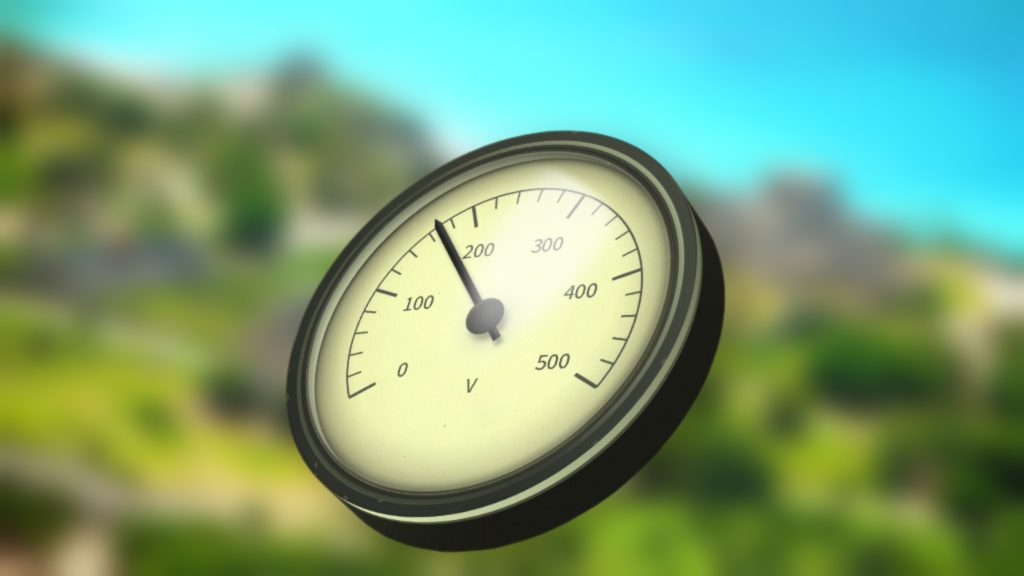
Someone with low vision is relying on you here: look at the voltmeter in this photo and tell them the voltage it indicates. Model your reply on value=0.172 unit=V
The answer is value=170 unit=V
